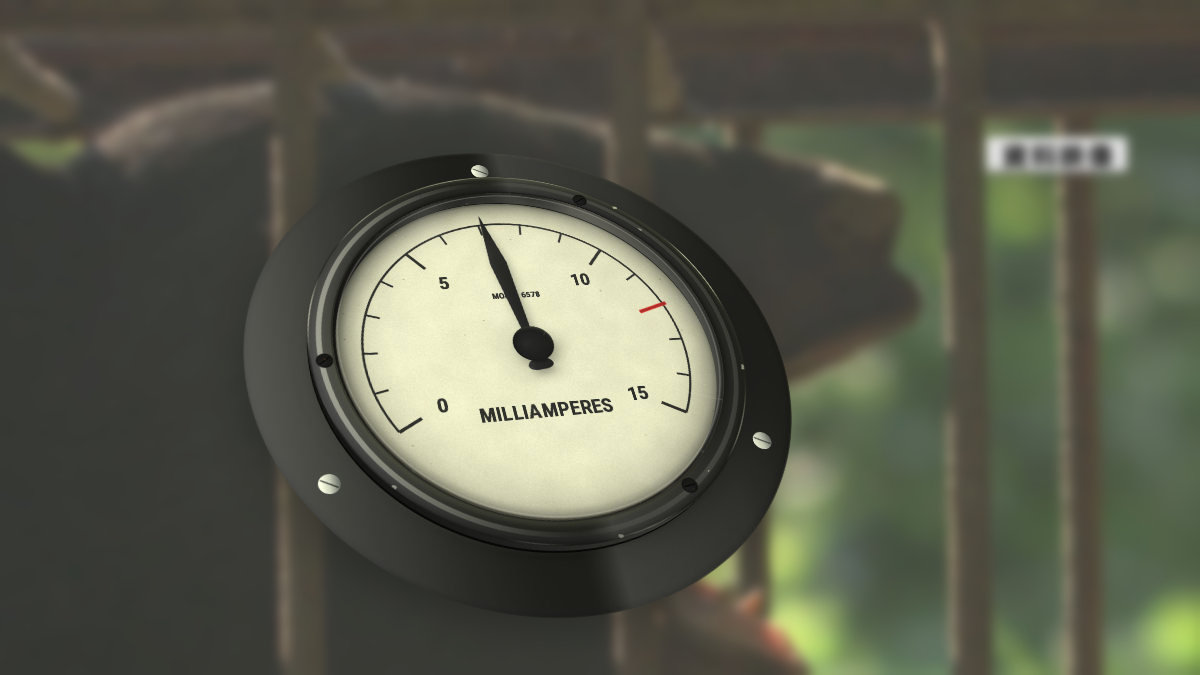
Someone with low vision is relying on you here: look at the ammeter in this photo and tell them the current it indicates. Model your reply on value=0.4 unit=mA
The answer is value=7 unit=mA
